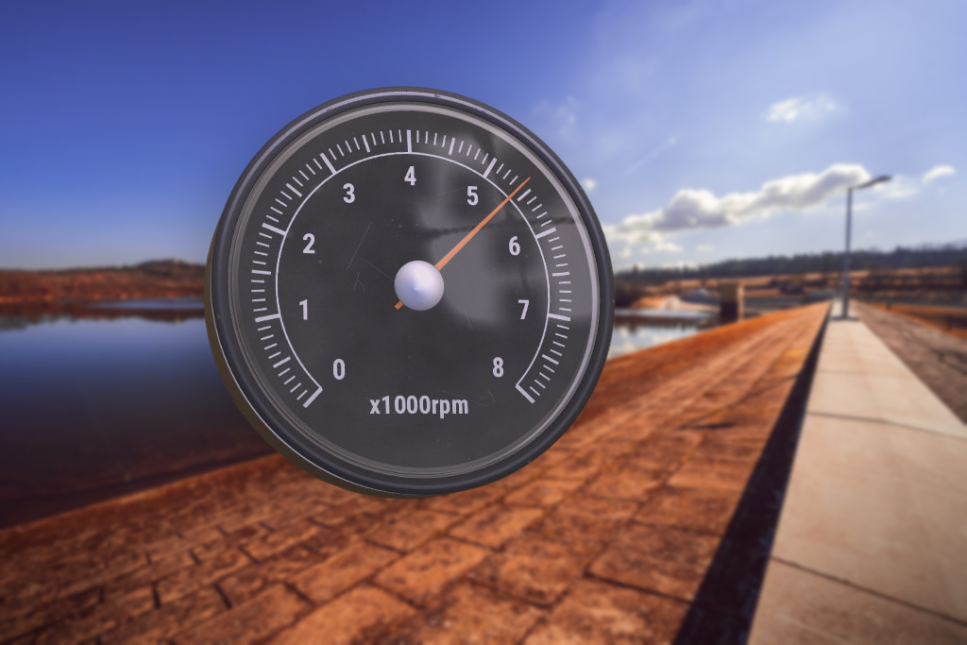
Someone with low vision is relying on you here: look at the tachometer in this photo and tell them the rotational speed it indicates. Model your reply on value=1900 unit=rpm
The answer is value=5400 unit=rpm
